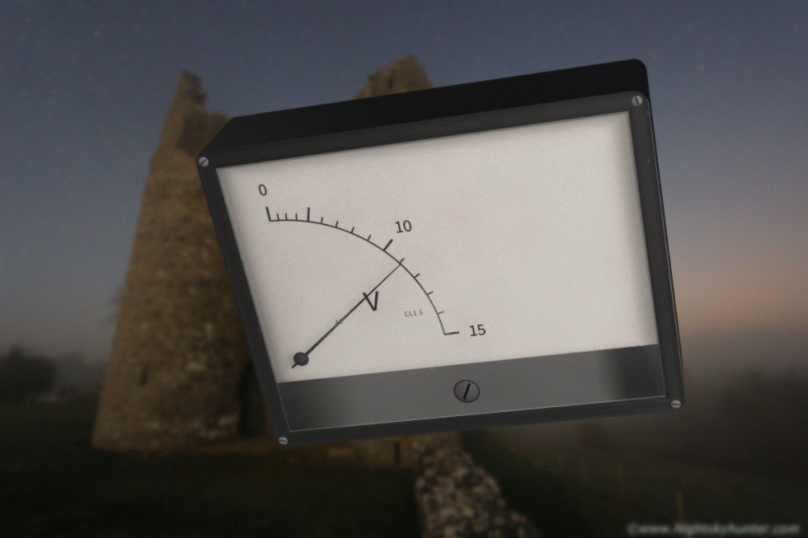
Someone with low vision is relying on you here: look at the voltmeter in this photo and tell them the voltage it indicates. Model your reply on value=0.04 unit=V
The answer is value=11 unit=V
